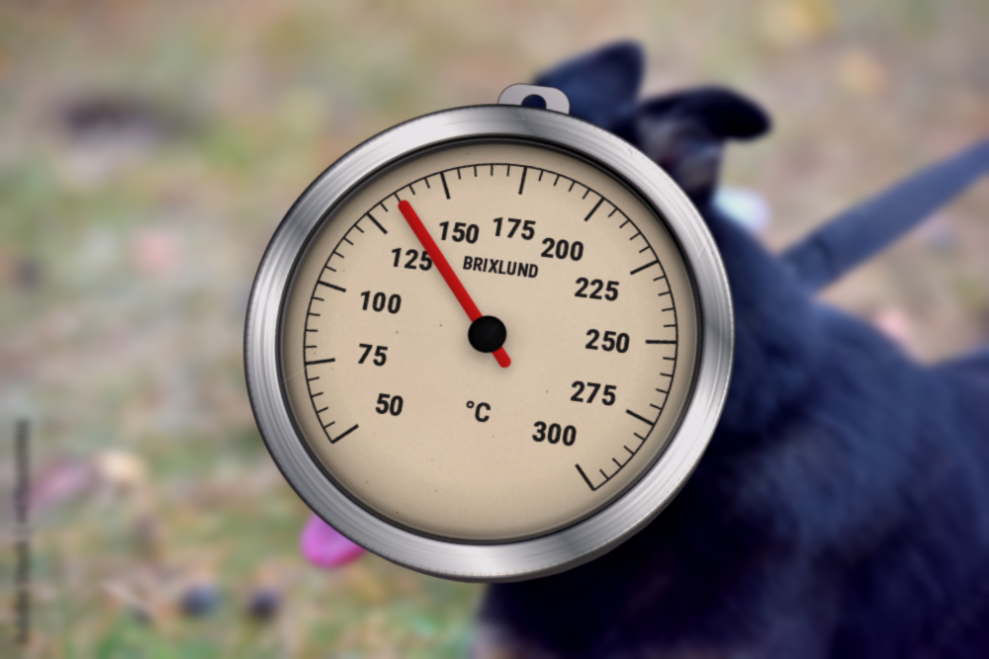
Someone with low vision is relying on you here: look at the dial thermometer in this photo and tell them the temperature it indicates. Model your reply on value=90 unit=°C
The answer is value=135 unit=°C
